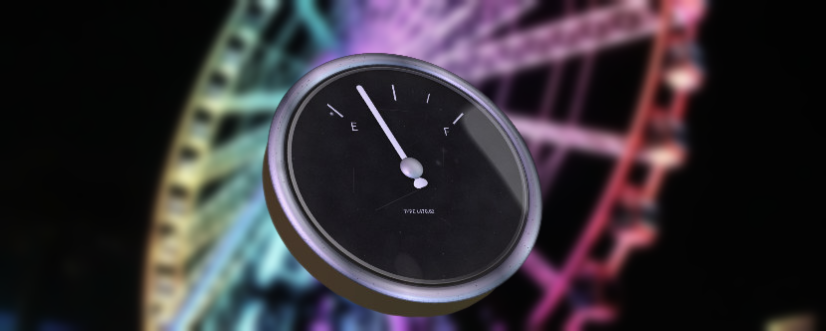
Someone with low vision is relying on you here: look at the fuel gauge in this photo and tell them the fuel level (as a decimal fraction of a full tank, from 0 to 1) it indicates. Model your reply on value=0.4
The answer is value=0.25
